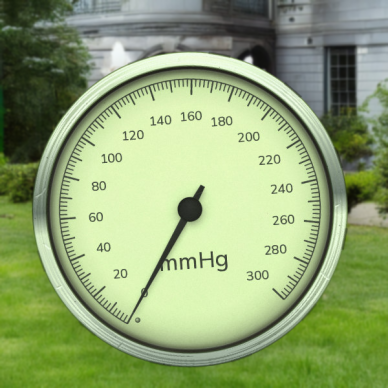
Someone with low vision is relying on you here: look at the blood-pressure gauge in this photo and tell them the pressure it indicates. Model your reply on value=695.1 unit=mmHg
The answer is value=0 unit=mmHg
